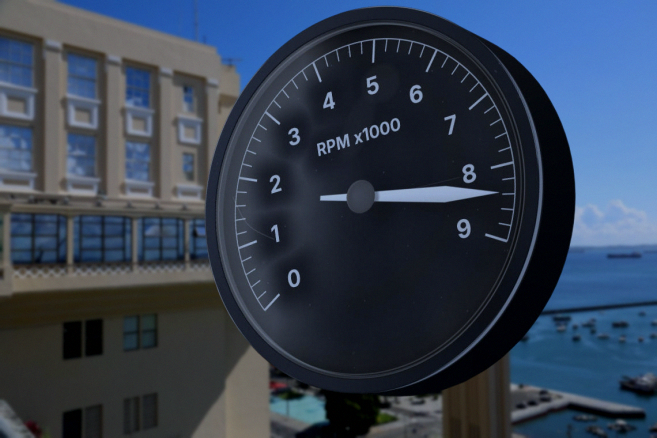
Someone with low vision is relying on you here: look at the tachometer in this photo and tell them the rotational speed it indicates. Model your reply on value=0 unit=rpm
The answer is value=8400 unit=rpm
